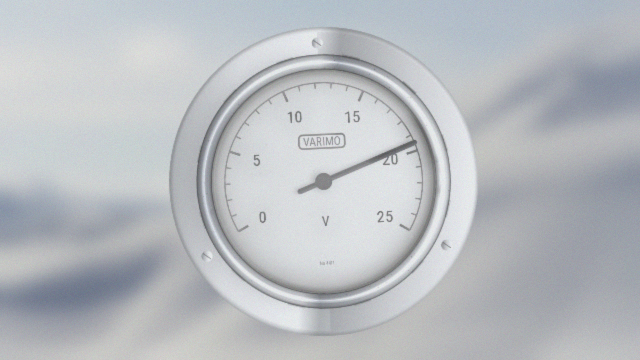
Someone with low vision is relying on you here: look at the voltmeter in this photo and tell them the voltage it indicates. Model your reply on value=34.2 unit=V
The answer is value=19.5 unit=V
